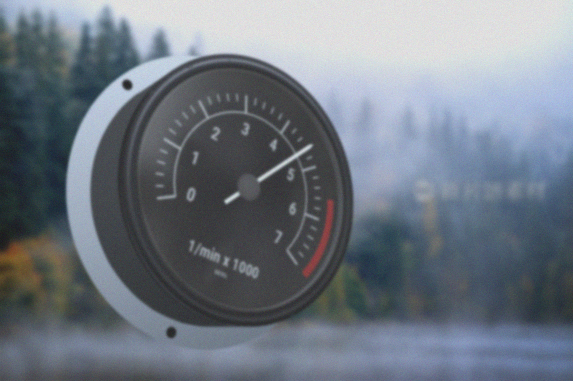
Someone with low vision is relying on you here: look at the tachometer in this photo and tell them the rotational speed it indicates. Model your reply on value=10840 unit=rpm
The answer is value=4600 unit=rpm
